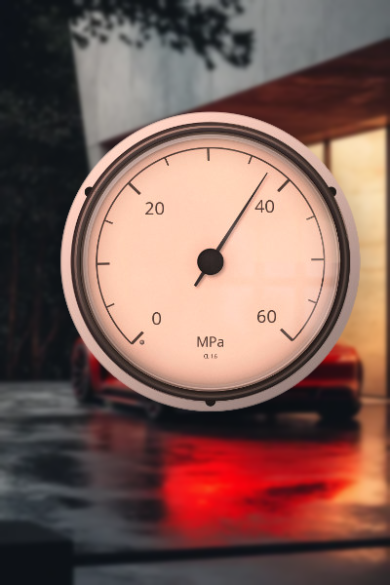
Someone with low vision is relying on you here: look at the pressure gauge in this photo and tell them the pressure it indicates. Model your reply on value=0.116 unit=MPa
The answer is value=37.5 unit=MPa
